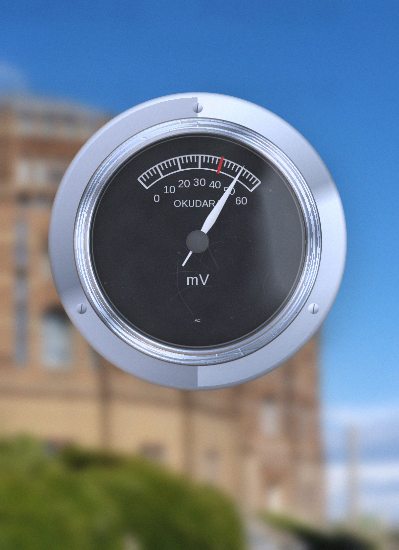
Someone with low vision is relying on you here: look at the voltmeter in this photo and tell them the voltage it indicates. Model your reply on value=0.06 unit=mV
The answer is value=50 unit=mV
